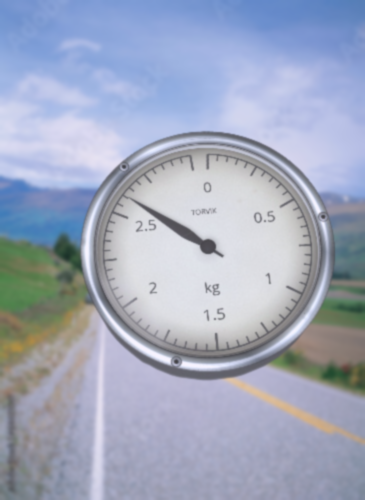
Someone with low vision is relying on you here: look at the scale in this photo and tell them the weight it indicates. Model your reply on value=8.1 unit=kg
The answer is value=2.6 unit=kg
